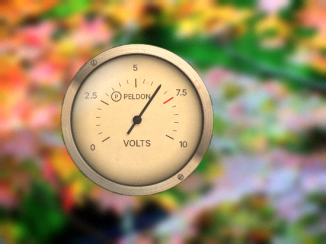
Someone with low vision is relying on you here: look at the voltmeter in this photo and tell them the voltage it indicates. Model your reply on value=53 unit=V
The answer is value=6.5 unit=V
